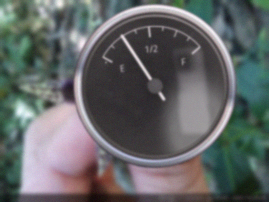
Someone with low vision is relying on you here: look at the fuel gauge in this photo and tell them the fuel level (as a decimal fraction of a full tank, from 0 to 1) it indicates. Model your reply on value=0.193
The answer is value=0.25
